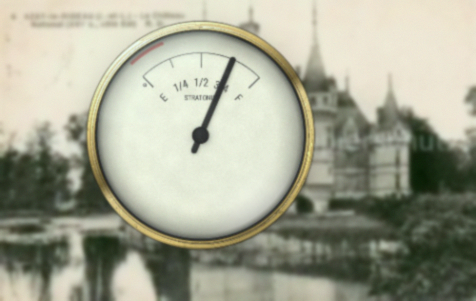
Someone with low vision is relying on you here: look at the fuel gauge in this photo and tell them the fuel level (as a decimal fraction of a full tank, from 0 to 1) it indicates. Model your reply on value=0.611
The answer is value=0.75
